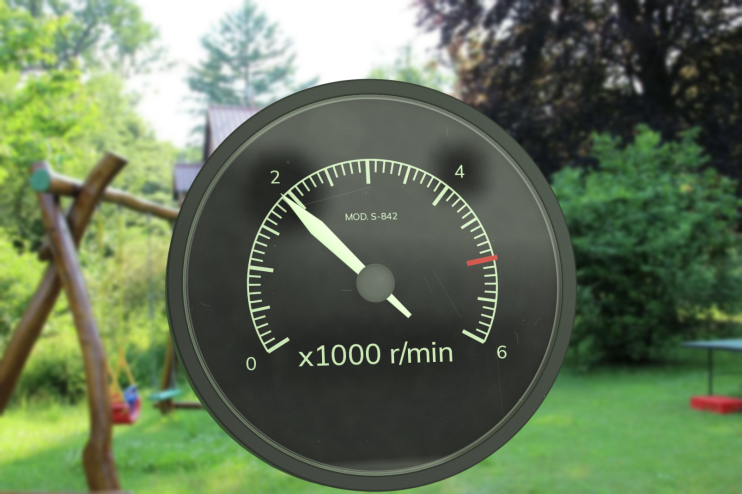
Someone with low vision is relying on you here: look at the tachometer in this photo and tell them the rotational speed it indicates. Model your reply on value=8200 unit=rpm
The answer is value=1900 unit=rpm
